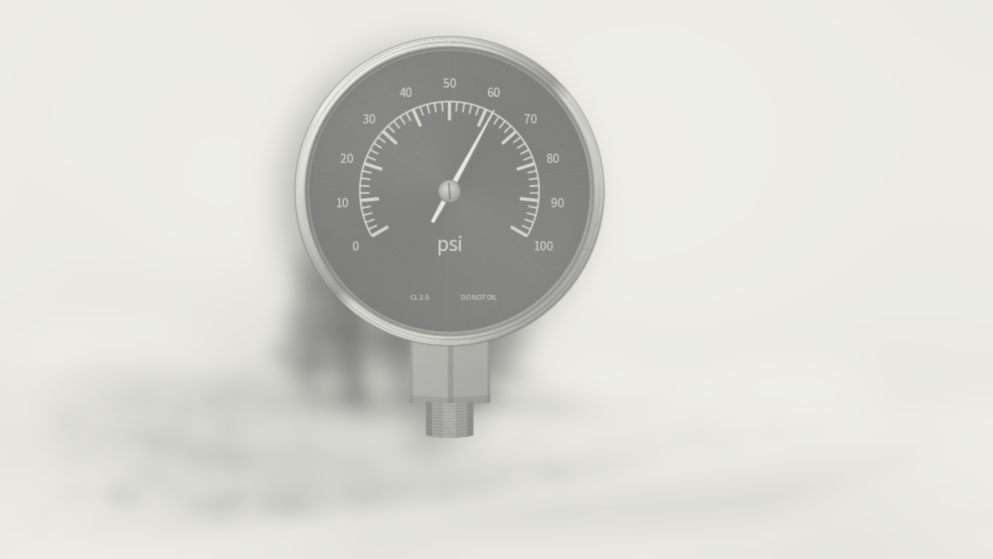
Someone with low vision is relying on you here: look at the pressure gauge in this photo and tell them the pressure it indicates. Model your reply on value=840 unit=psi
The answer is value=62 unit=psi
